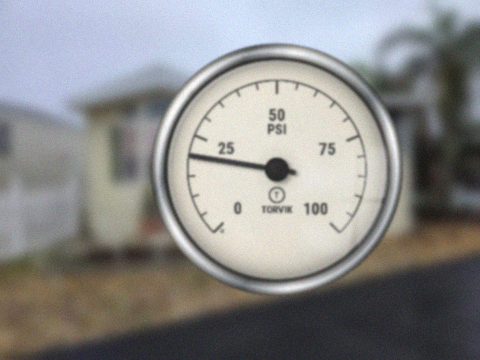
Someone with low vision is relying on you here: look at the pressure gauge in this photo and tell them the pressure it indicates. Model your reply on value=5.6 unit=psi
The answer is value=20 unit=psi
